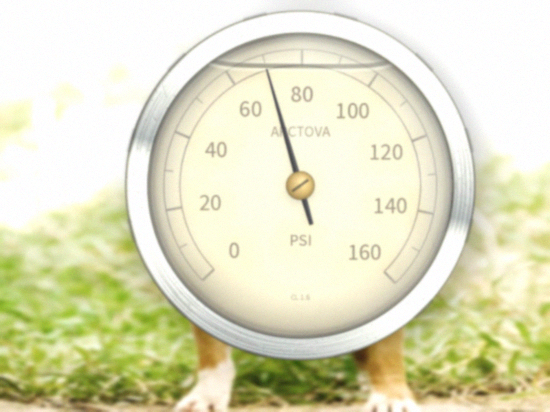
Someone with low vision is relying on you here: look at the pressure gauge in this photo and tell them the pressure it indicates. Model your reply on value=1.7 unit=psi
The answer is value=70 unit=psi
